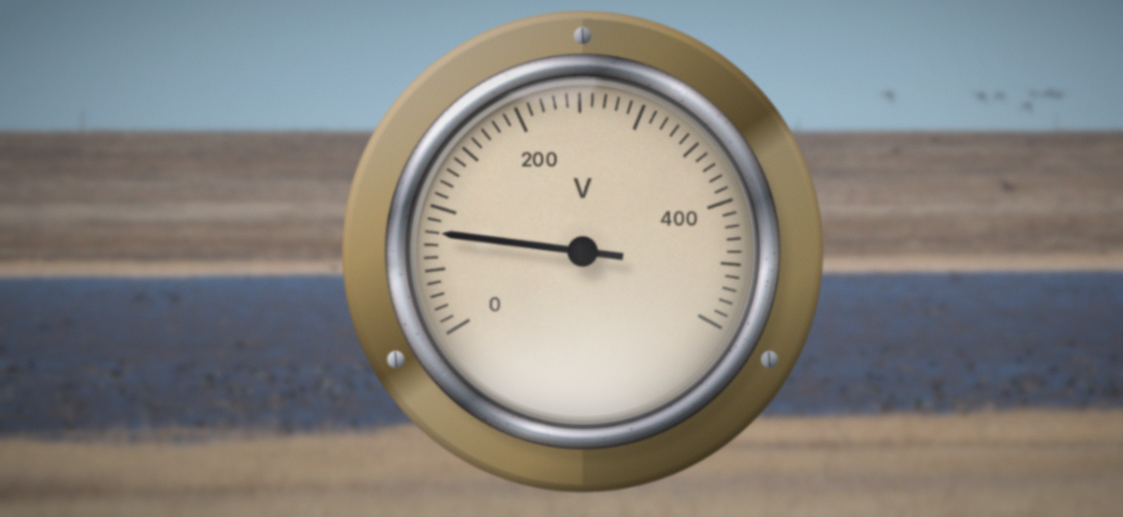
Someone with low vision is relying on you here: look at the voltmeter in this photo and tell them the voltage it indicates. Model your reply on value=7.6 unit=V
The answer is value=80 unit=V
